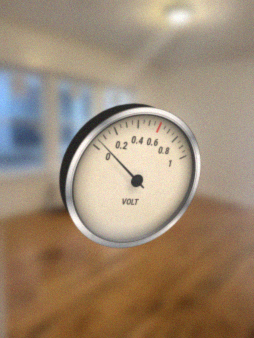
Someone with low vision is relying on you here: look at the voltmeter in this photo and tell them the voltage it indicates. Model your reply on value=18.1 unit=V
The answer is value=0.05 unit=V
